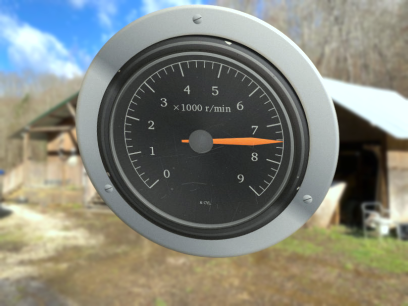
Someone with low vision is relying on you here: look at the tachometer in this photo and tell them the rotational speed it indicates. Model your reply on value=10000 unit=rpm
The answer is value=7400 unit=rpm
